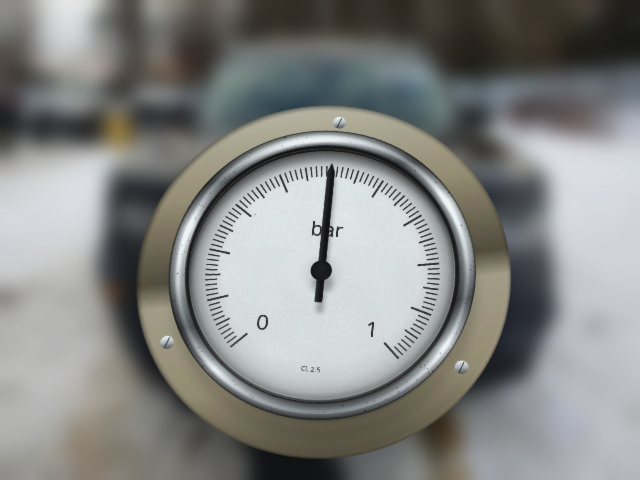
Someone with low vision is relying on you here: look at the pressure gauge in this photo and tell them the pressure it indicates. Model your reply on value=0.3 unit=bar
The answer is value=0.5 unit=bar
